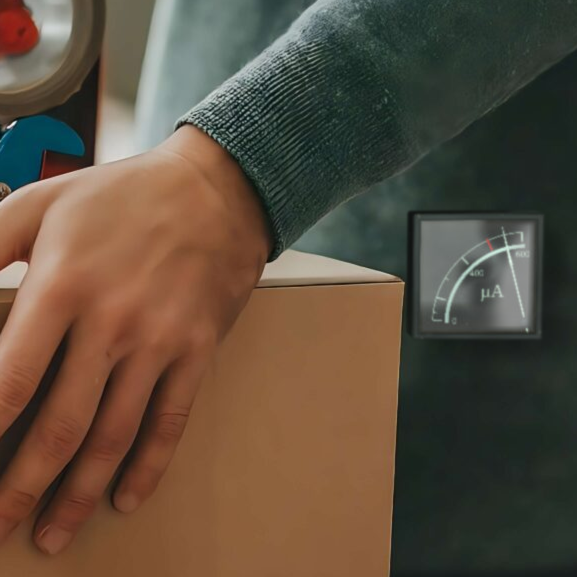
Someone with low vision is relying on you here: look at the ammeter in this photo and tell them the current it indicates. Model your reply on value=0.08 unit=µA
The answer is value=550 unit=µA
